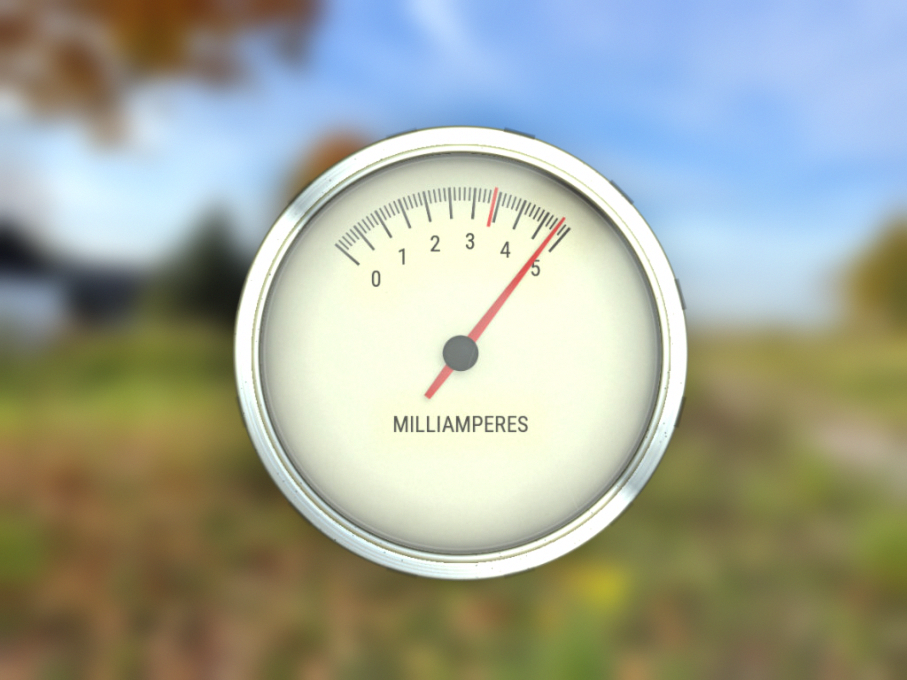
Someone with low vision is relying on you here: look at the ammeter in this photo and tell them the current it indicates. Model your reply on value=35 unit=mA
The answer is value=4.8 unit=mA
